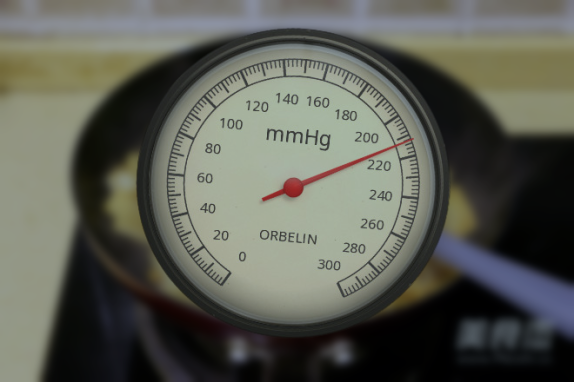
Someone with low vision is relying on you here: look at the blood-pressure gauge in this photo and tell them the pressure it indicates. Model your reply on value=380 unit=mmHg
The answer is value=212 unit=mmHg
